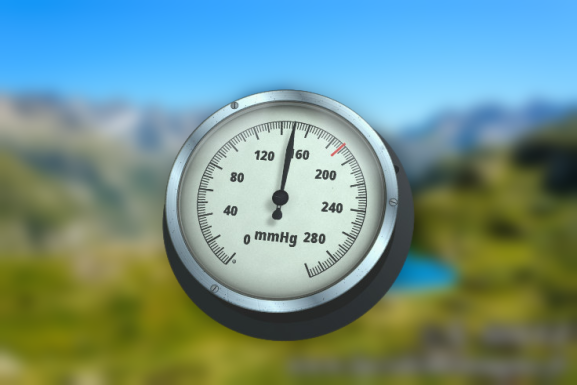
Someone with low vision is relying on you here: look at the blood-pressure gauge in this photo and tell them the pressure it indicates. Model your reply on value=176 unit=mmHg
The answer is value=150 unit=mmHg
